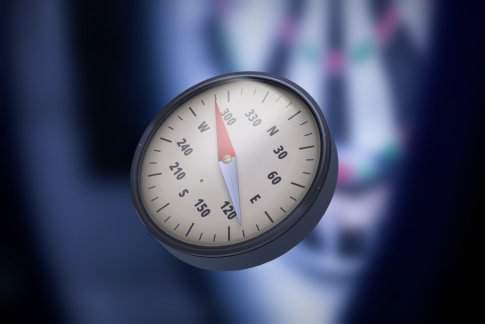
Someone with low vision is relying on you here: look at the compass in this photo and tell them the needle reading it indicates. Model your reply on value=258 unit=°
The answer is value=290 unit=°
